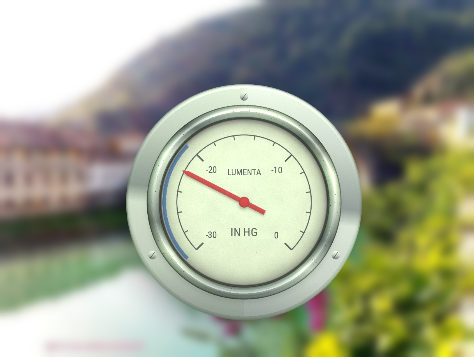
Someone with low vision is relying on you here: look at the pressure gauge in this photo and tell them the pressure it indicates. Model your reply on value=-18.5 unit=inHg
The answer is value=-22 unit=inHg
